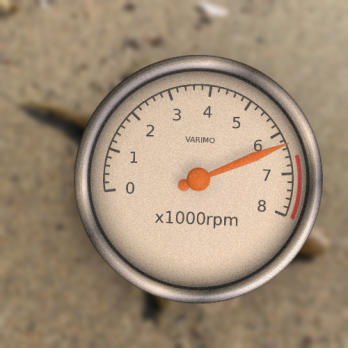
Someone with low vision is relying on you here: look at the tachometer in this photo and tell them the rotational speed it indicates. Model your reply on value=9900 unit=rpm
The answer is value=6300 unit=rpm
